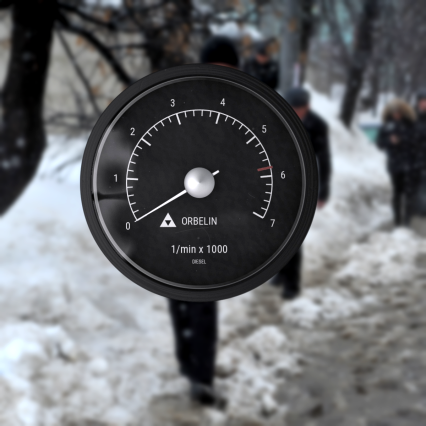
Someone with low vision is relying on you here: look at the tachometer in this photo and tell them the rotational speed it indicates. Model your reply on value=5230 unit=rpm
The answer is value=0 unit=rpm
